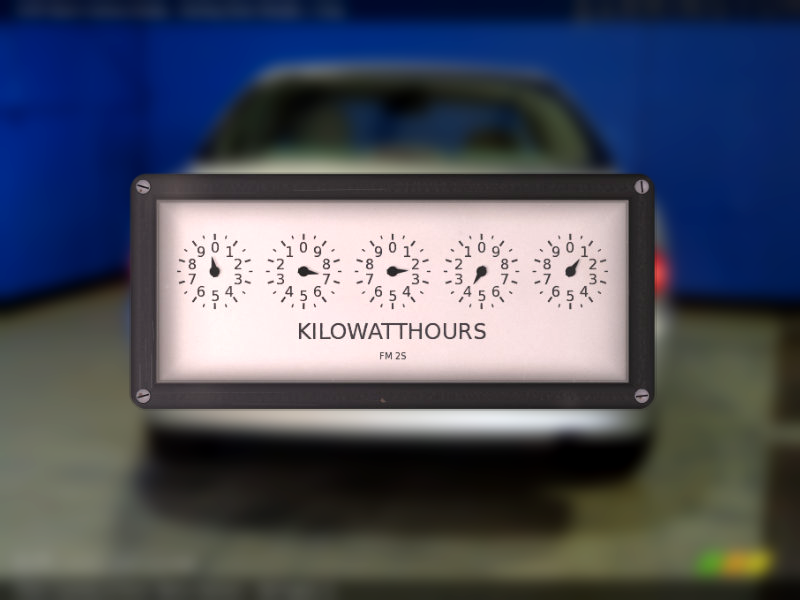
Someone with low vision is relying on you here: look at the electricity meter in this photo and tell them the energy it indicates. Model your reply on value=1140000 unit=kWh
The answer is value=97241 unit=kWh
